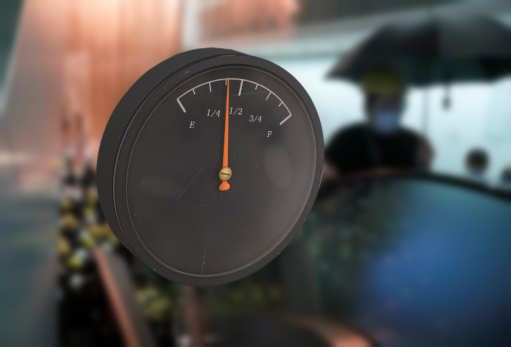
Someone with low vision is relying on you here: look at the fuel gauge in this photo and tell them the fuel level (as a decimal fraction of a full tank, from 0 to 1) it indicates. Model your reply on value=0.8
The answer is value=0.375
